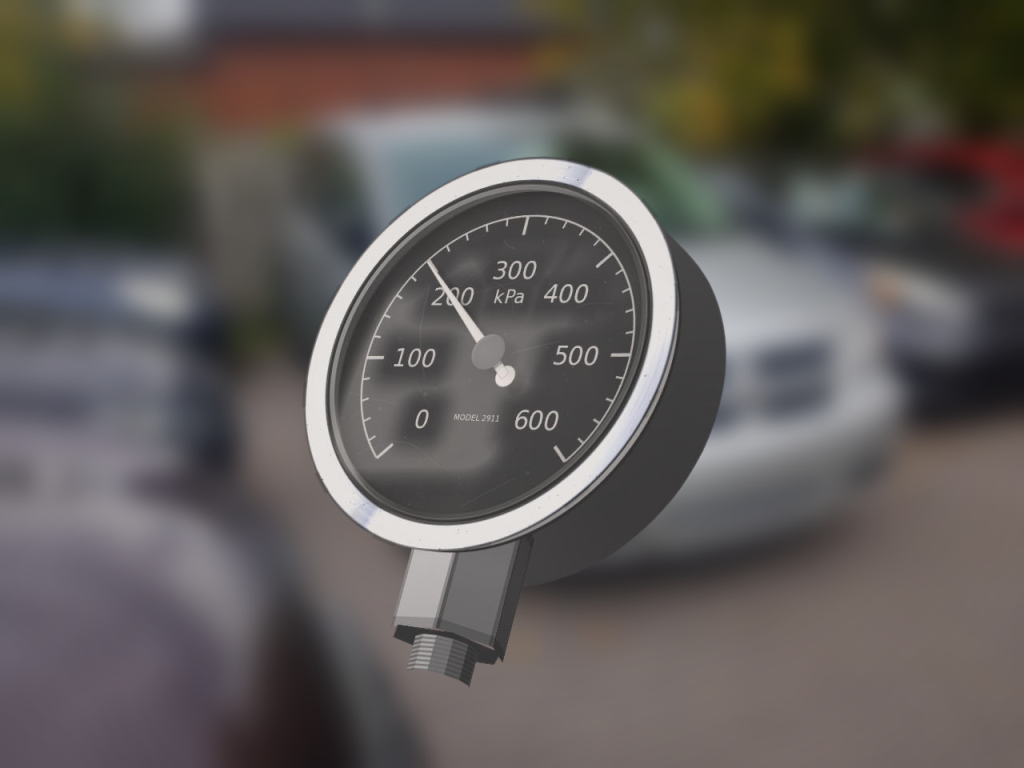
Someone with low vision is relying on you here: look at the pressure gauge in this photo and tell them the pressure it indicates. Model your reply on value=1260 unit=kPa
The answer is value=200 unit=kPa
